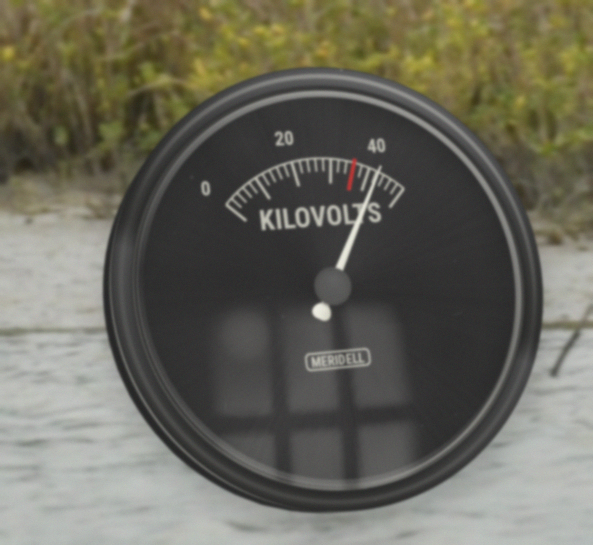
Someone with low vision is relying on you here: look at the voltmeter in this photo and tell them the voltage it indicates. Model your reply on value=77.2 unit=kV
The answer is value=42 unit=kV
